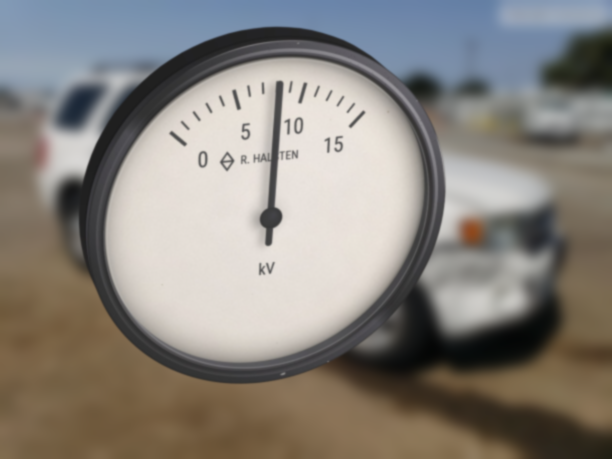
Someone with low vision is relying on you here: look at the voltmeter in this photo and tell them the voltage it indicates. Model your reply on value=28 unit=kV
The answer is value=8 unit=kV
